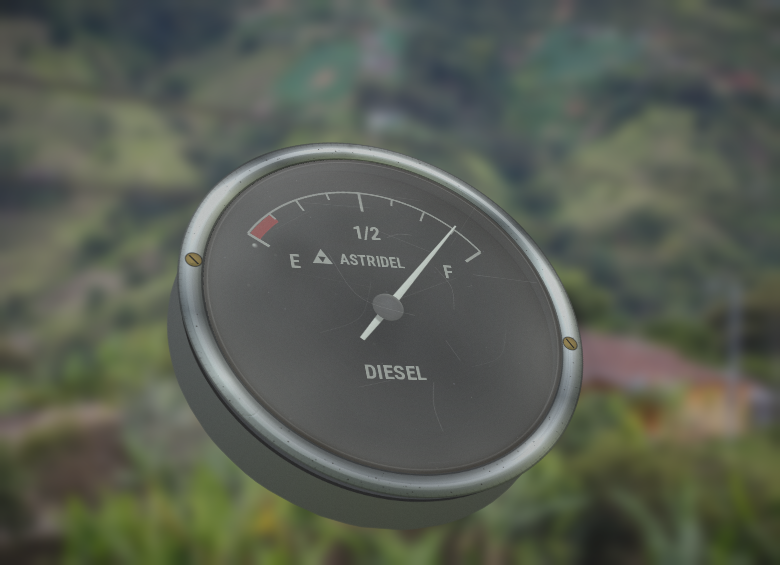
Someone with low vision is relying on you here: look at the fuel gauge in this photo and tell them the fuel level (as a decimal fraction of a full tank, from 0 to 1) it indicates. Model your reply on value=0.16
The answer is value=0.875
